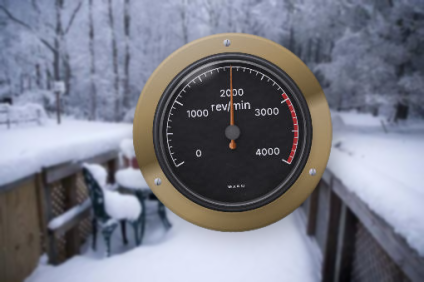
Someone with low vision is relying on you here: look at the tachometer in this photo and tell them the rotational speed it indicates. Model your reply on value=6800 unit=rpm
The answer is value=2000 unit=rpm
